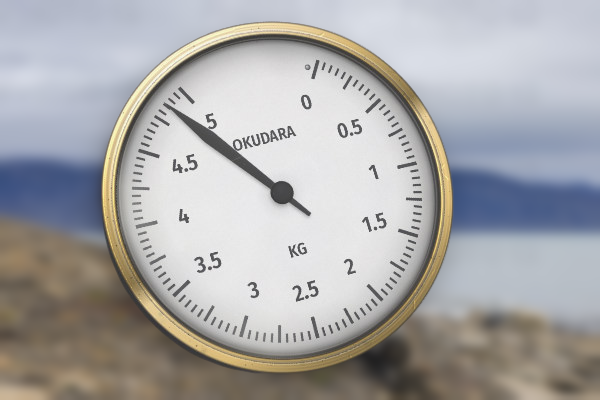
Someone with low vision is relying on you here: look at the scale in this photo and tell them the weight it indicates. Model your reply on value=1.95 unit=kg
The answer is value=4.85 unit=kg
